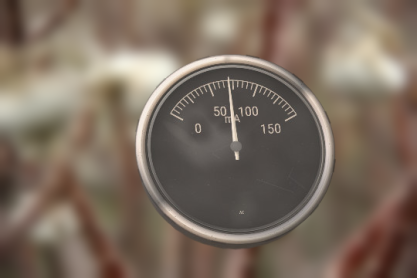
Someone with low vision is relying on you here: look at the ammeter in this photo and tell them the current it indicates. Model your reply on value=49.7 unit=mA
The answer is value=70 unit=mA
